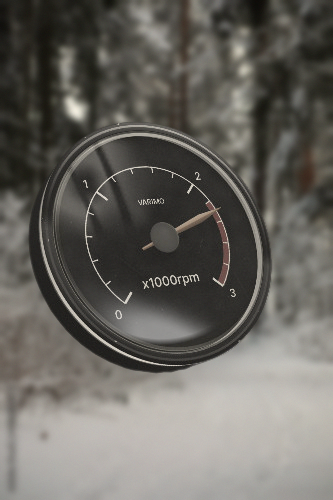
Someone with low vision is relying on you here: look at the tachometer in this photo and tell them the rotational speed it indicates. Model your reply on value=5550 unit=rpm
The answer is value=2300 unit=rpm
